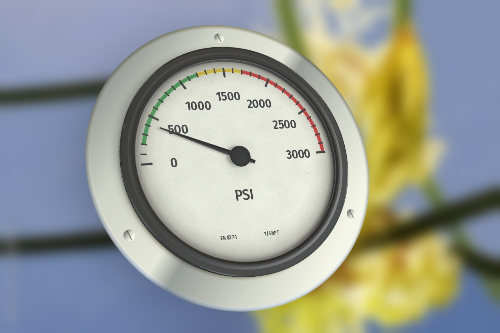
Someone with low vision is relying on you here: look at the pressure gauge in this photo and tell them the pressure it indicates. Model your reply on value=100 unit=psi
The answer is value=400 unit=psi
